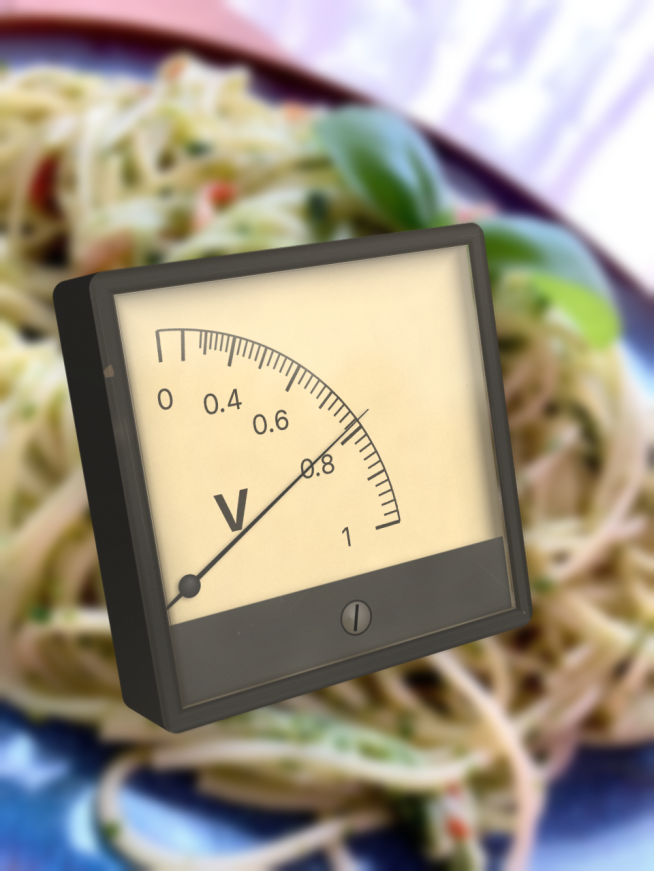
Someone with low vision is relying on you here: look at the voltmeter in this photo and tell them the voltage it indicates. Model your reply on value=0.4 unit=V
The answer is value=0.78 unit=V
